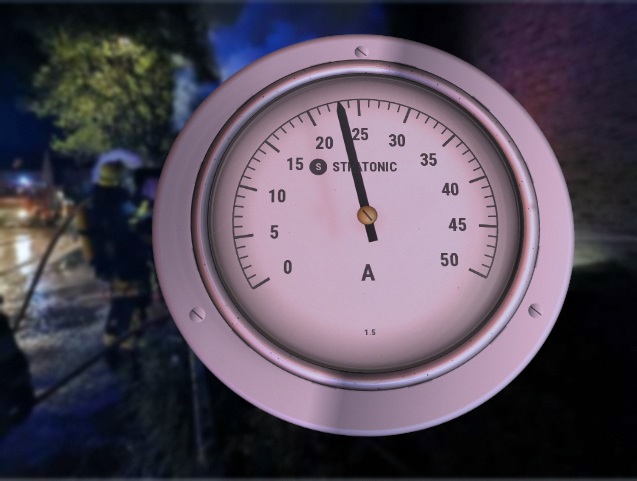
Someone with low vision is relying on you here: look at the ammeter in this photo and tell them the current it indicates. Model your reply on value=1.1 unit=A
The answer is value=23 unit=A
